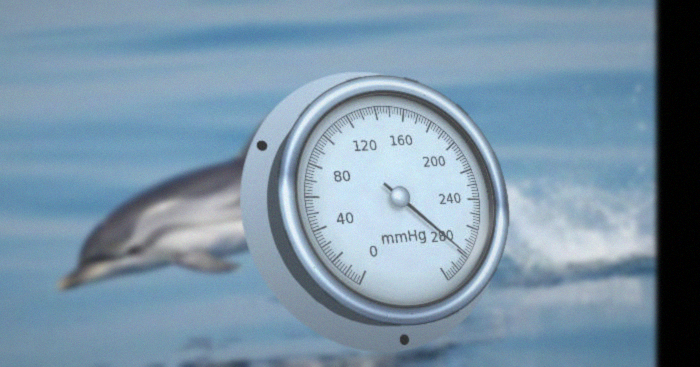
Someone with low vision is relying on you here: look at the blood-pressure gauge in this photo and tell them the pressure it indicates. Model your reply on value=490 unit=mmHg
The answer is value=280 unit=mmHg
